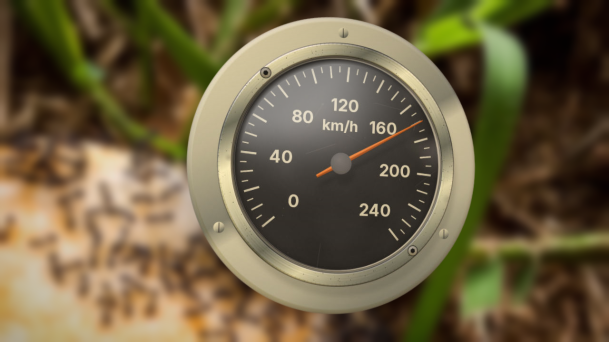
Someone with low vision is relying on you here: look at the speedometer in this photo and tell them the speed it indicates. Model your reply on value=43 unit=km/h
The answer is value=170 unit=km/h
